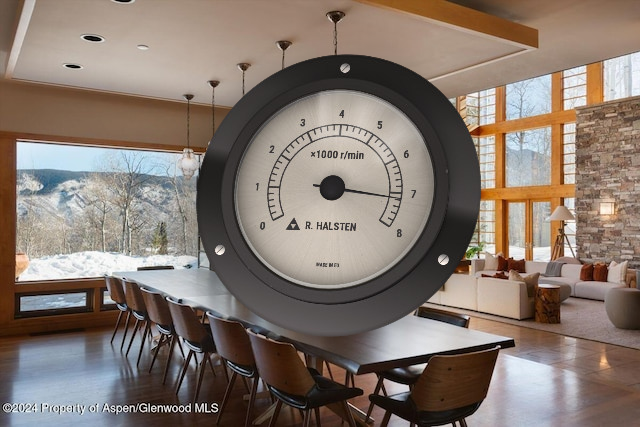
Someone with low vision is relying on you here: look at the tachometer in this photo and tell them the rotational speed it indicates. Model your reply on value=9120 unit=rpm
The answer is value=7200 unit=rpm
